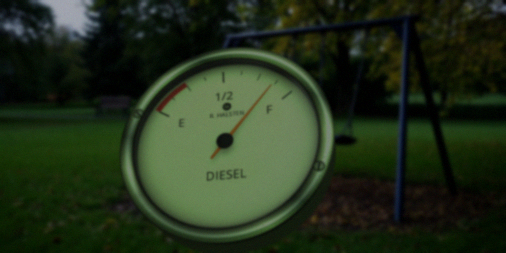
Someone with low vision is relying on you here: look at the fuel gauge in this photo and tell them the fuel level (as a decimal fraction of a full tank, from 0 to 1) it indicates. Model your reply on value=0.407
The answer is value=0.875
